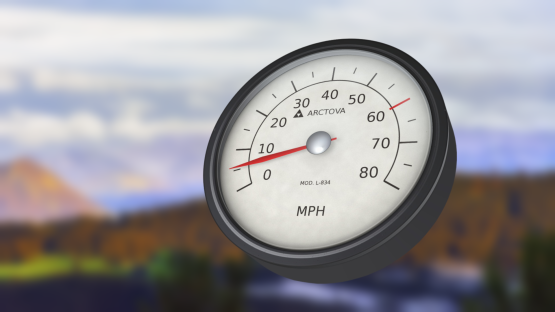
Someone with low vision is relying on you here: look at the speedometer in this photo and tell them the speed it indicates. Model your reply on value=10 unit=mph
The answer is value=5 unit=mph
